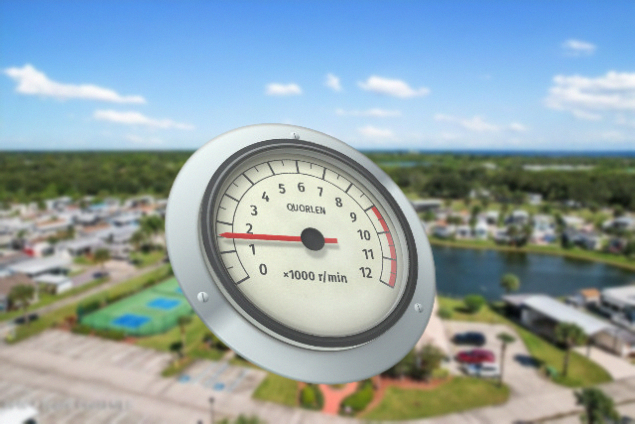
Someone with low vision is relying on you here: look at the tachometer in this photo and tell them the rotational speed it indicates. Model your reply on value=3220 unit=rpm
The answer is value=1500 unit=rpm
